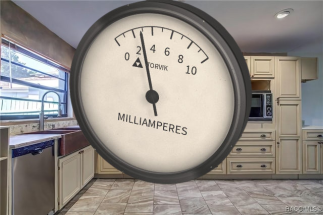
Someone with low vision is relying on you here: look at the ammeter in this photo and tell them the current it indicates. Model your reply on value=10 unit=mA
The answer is value=3 unit=mA
